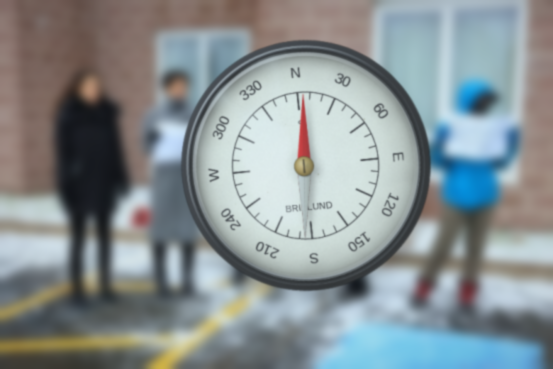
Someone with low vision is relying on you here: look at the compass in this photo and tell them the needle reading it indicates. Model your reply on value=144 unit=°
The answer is value=5 unit=°
